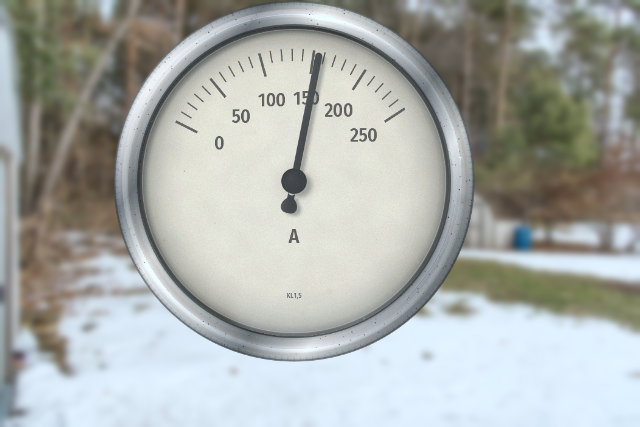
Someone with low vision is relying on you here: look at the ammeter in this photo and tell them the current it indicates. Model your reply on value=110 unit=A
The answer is value=155 unit=A
